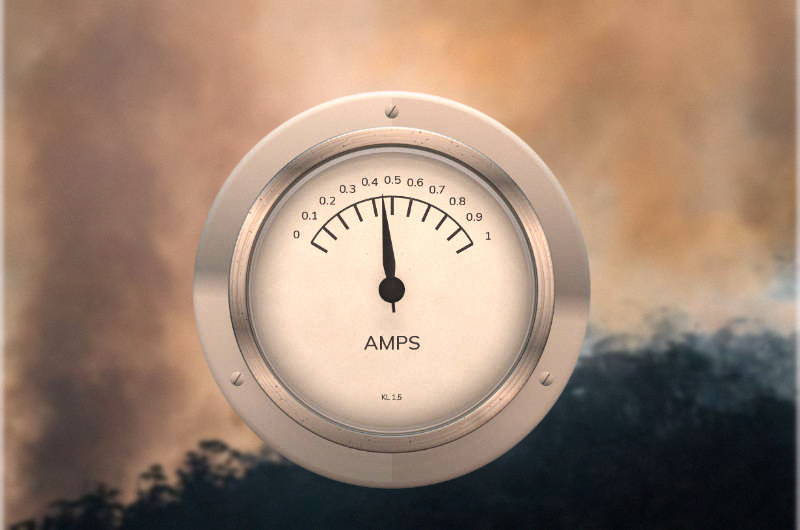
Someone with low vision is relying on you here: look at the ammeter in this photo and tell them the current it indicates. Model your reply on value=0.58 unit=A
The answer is value=0.45 unit=A
